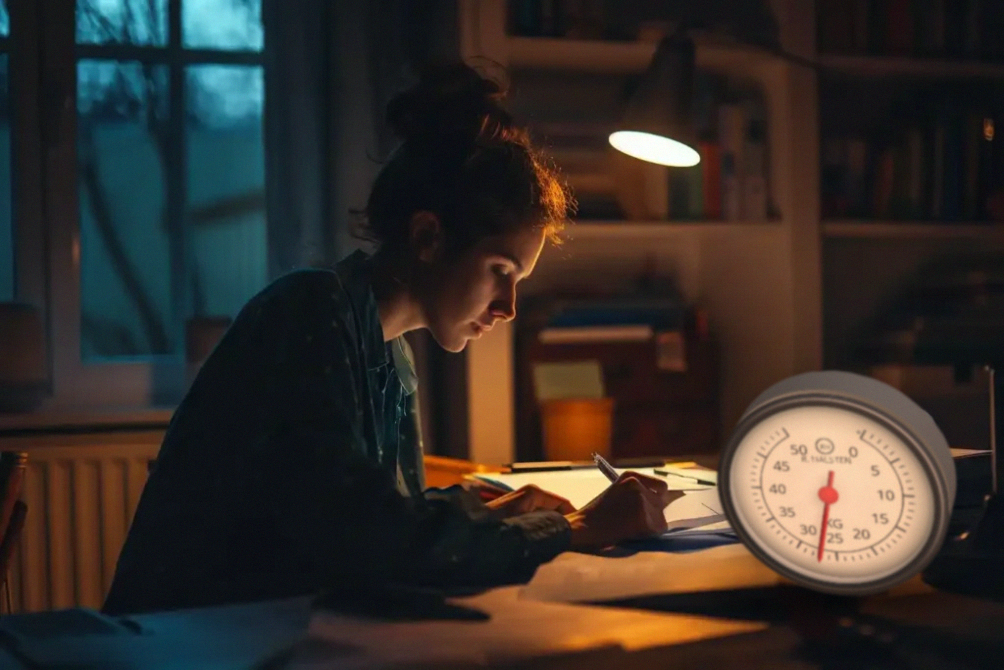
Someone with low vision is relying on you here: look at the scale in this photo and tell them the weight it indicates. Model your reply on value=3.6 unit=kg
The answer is value=27 unit=kg
